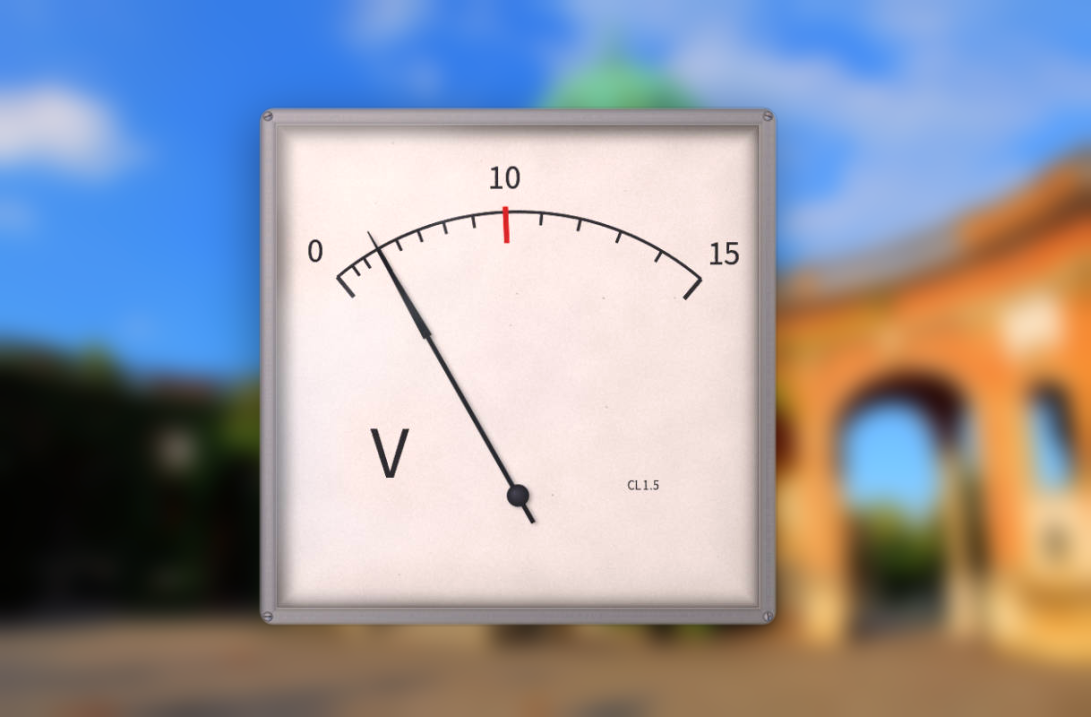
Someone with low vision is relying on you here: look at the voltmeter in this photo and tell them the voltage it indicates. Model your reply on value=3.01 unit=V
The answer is value=5 unit=V
